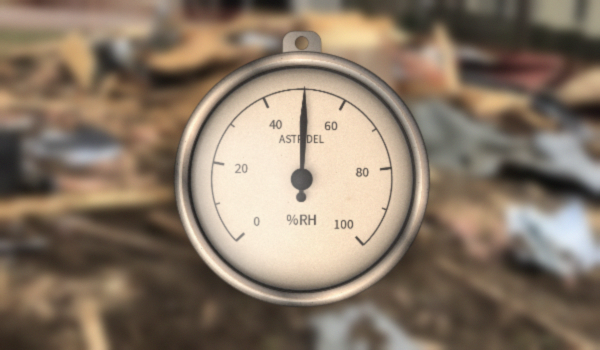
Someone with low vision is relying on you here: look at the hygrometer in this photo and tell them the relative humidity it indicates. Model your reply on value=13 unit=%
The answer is value=50 unit=%
